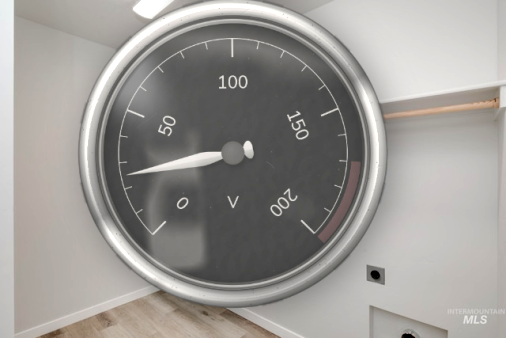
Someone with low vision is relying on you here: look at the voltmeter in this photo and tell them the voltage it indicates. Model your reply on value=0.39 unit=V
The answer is value=25 unit=V
